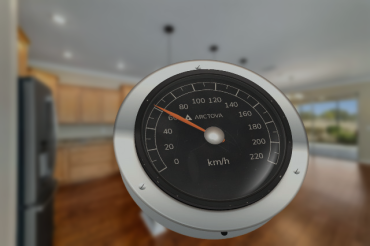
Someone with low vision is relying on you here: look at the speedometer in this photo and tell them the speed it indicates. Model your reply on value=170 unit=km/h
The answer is value=60 unit=km/h
